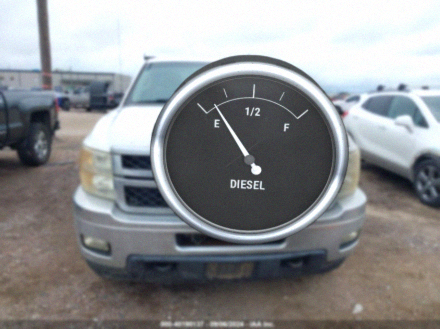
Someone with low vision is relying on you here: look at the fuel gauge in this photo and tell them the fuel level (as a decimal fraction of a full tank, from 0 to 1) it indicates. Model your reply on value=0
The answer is value=0.125
